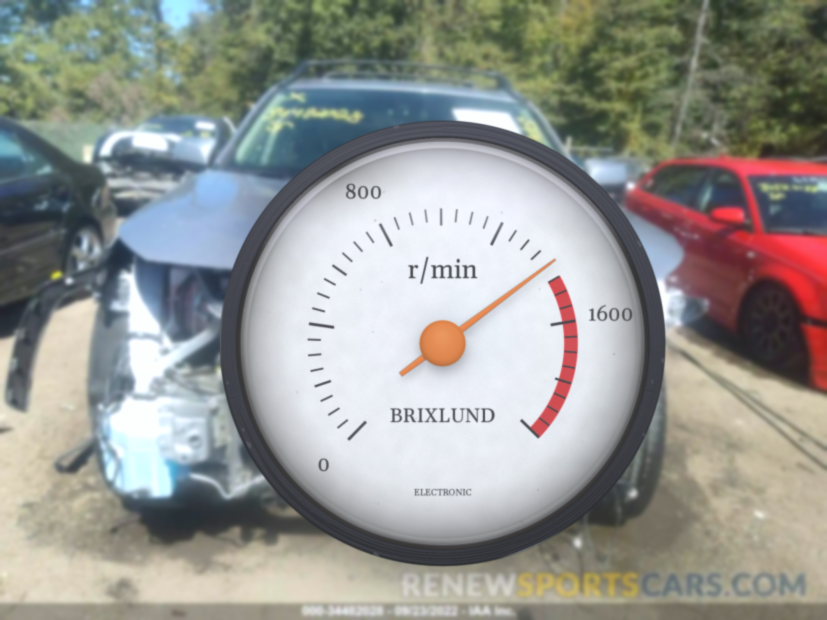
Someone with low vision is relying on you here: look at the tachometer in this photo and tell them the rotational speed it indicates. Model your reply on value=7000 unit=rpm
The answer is value=1400 unit=rpm
